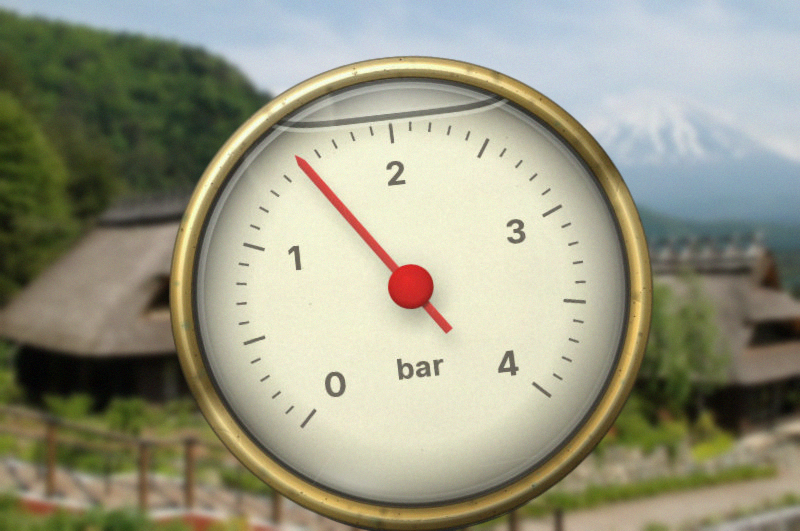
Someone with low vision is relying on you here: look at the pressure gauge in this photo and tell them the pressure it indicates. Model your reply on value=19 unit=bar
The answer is value=1.5 unit=bar
